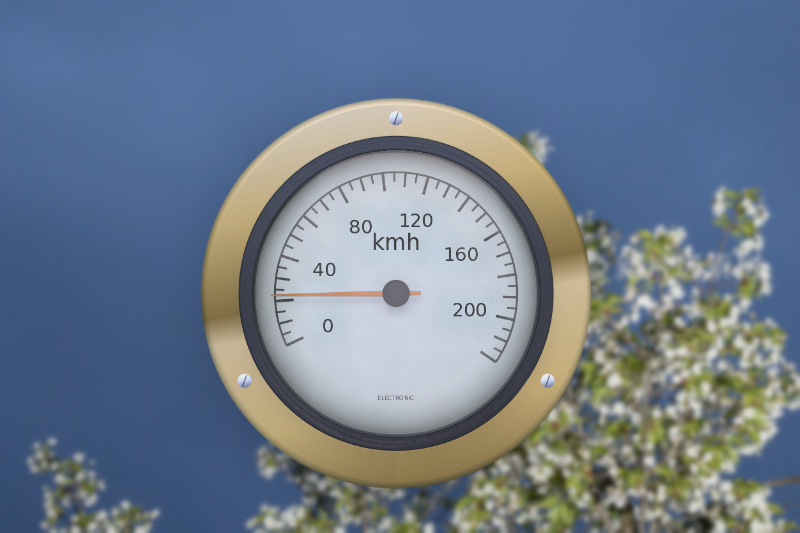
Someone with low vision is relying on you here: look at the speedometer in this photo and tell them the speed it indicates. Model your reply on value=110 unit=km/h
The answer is value=22.5 unit=km/h
